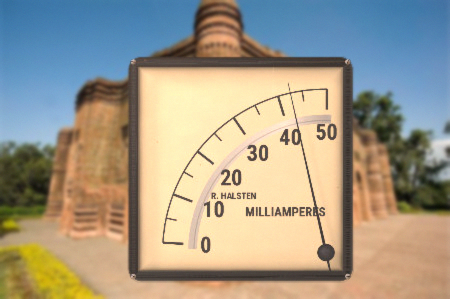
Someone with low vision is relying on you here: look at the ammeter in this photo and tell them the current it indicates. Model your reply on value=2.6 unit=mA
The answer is value=42.5 unit=mA
